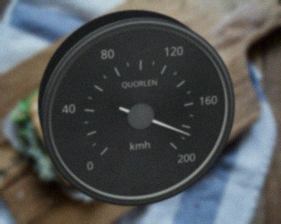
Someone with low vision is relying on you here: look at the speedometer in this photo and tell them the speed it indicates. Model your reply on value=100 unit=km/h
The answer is value=185 unit=km/h
